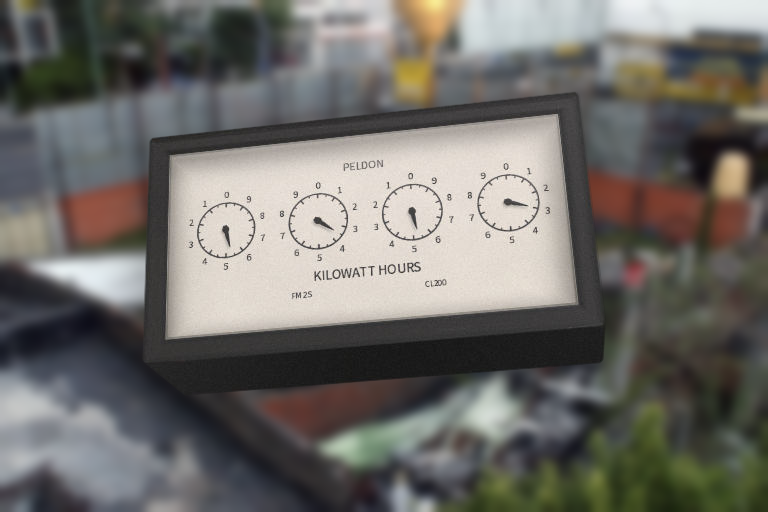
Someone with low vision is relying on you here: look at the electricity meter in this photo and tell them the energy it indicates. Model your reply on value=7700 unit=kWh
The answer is value=5353 unit=kWh
